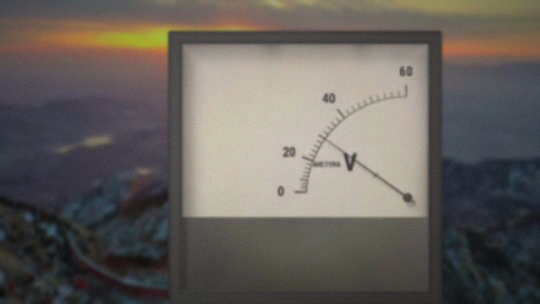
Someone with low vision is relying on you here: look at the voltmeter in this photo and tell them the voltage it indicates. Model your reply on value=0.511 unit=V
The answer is value=30 unit=V
